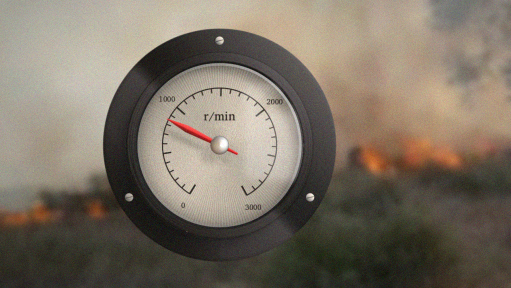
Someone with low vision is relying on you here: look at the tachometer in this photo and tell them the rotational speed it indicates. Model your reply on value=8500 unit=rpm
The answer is value=850 unit=rpm
